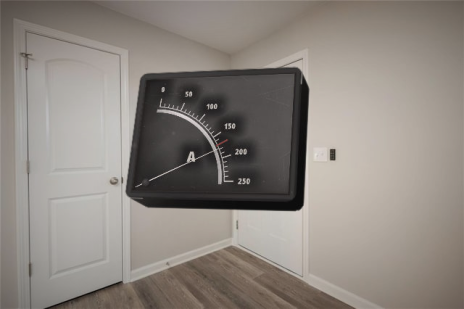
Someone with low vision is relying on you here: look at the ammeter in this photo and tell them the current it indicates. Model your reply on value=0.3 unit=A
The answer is value=180 unit=A
